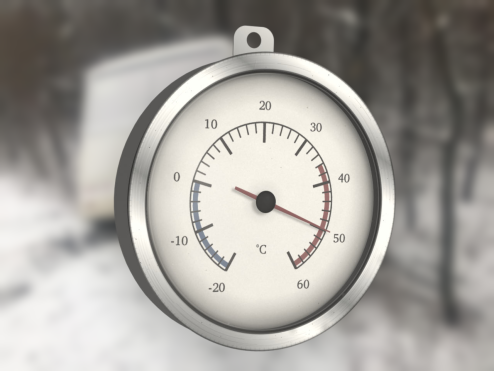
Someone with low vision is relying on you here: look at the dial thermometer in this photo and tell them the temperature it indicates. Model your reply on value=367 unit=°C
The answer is value=50 unit=°C
